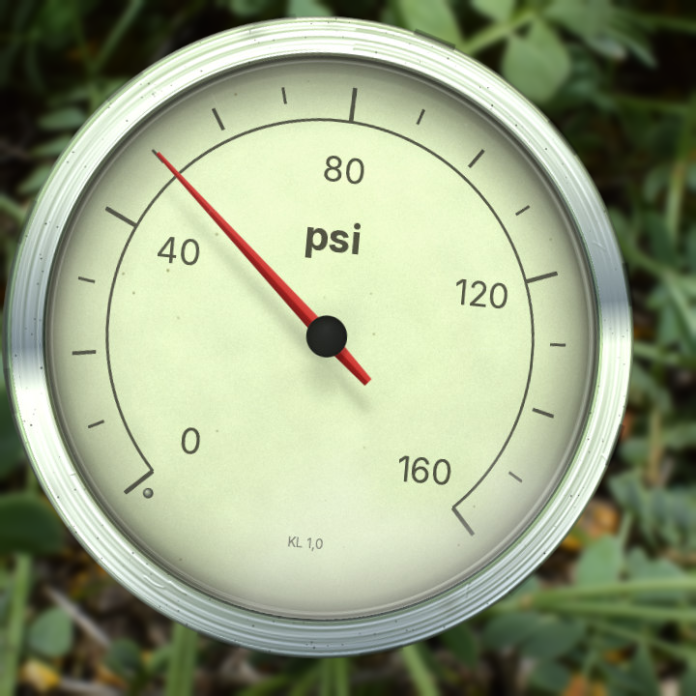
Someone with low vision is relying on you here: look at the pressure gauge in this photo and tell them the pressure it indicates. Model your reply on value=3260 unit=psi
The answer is value=50 unit=psi
